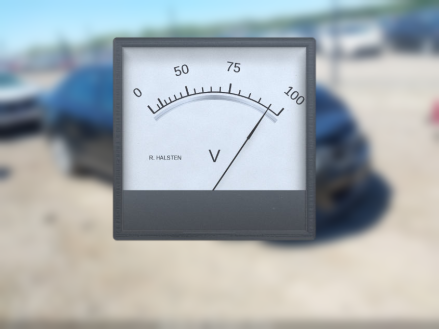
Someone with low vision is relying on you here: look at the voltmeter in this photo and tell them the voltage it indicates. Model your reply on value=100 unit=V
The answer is value=95 unit=V
